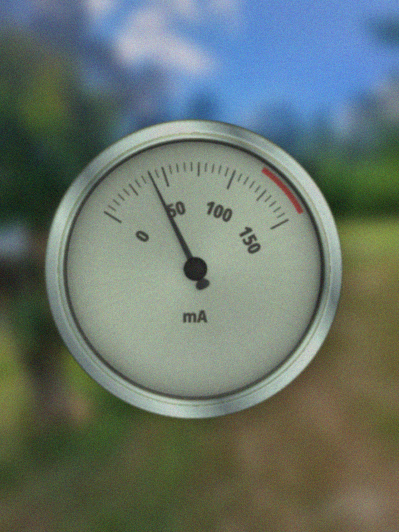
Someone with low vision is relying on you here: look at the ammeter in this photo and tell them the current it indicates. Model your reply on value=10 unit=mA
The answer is value=40 unit=mA
